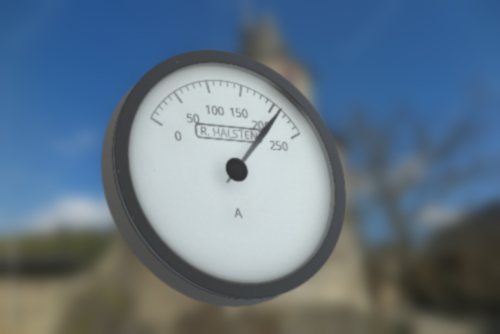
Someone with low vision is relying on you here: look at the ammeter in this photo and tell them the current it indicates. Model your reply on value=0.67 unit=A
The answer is value=210 unit=A
